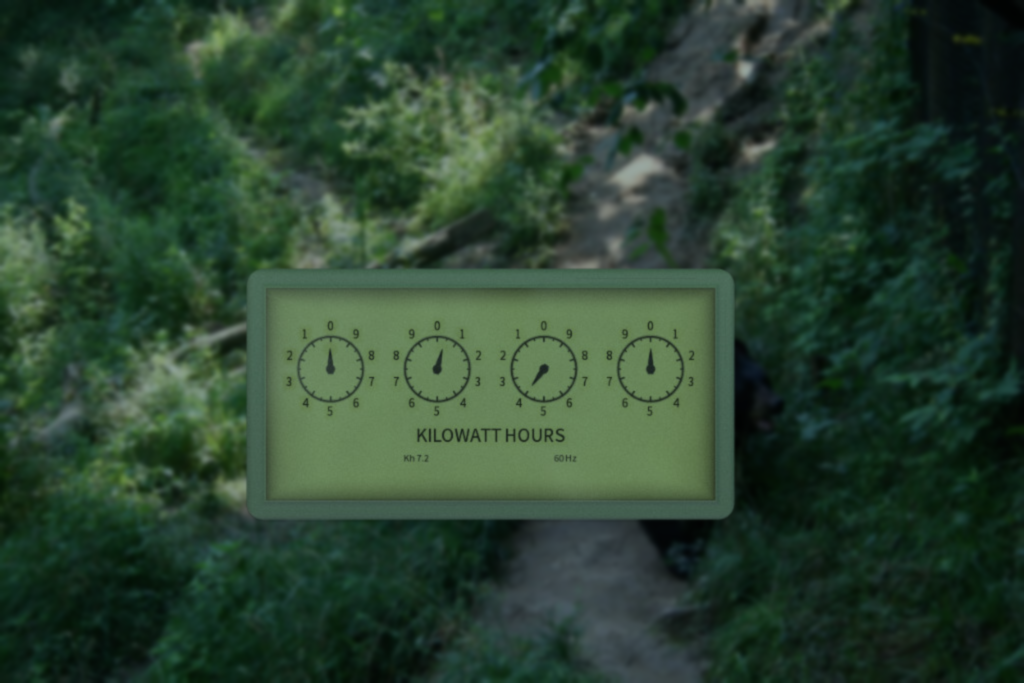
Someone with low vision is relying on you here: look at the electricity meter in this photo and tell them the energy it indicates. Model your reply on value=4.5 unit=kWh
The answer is value=40 unit=kWh
